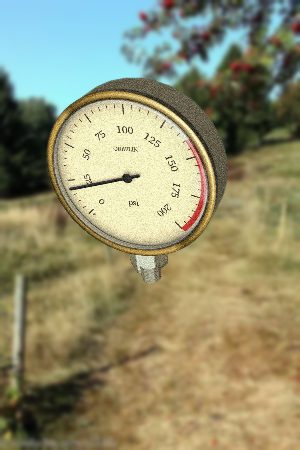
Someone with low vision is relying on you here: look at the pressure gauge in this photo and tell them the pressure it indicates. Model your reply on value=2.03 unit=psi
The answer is value=20 unit=psi
